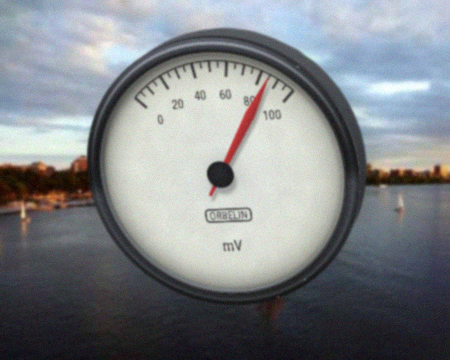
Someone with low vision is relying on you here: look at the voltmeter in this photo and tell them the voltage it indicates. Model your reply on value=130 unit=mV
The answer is value=85 unit=mV
